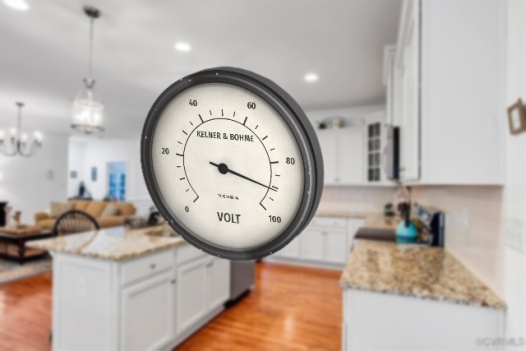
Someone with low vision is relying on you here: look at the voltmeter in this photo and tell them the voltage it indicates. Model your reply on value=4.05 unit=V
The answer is value=90 unit=V
